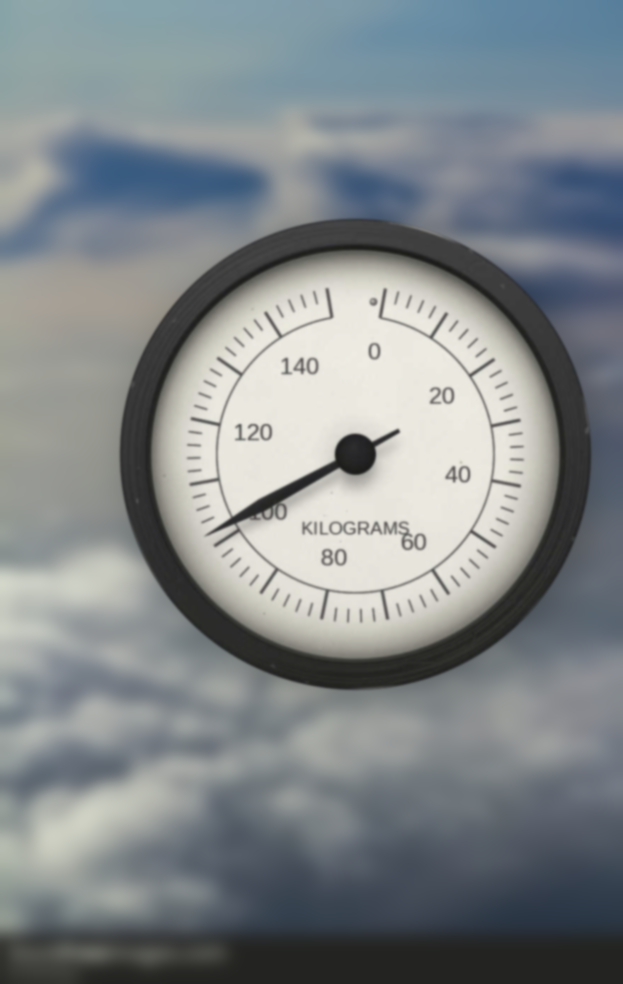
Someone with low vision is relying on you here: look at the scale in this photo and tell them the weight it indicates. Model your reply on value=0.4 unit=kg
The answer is value=102 unit=kg
